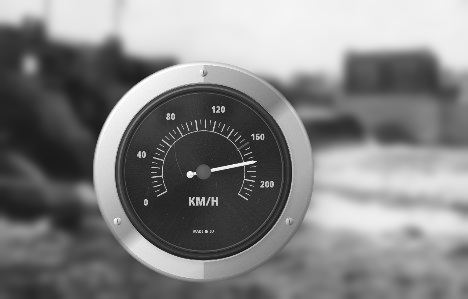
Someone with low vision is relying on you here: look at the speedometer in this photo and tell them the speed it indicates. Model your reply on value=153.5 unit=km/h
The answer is value=180 unit=km/h
